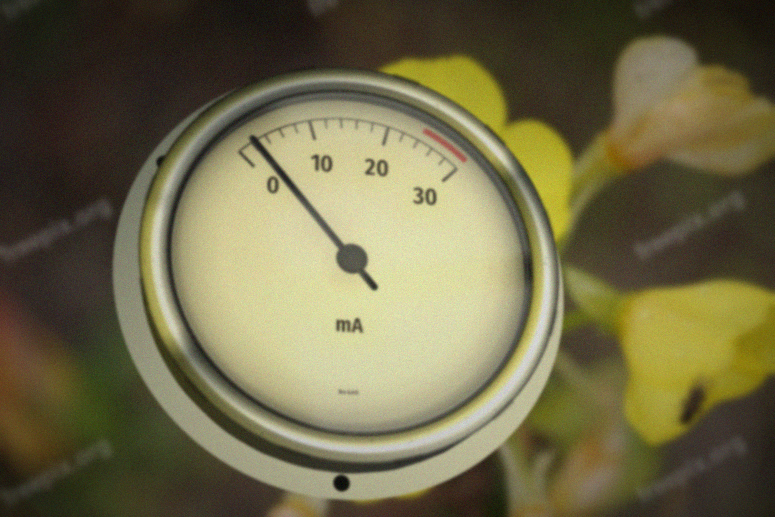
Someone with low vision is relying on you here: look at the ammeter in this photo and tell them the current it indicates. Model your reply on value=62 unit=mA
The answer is value=2 unit=mA
